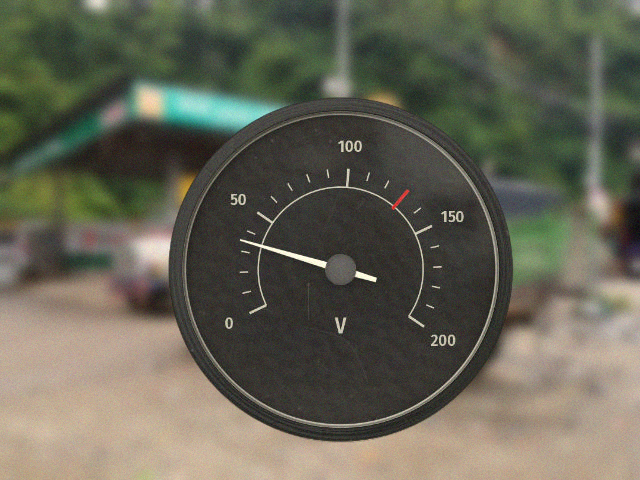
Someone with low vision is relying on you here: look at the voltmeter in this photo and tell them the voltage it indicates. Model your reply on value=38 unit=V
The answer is value=35 unit=V
